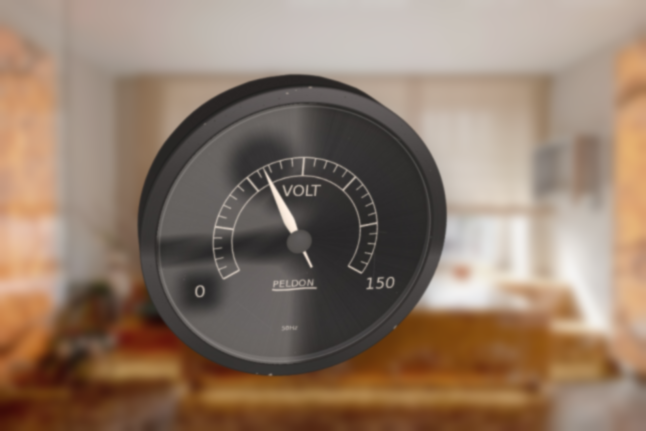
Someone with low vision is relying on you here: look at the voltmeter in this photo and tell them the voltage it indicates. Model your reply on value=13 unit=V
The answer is value=57.5 unit=V
